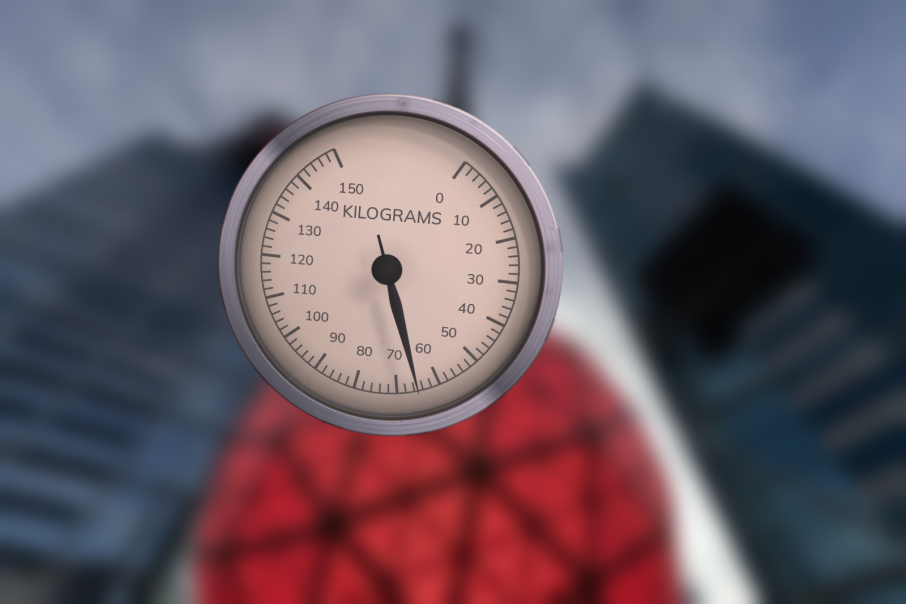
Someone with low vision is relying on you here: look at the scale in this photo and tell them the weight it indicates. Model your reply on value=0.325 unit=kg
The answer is value=65 unit=kg
